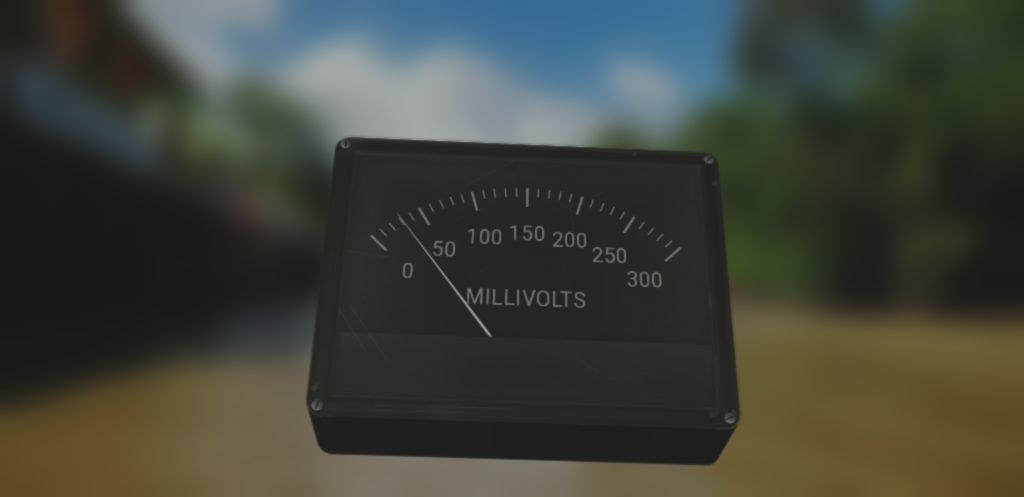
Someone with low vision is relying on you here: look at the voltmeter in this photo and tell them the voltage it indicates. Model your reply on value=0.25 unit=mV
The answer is value=30 unit=mV
